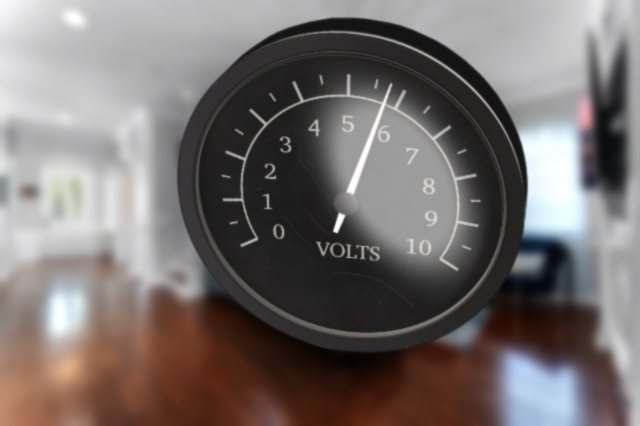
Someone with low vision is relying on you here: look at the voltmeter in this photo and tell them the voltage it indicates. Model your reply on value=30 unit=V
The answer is value=5.75 unit=V
